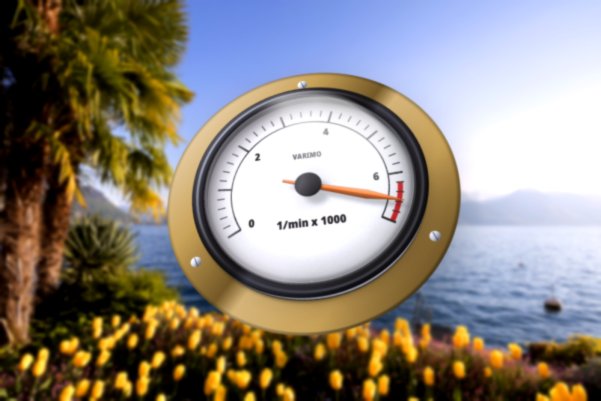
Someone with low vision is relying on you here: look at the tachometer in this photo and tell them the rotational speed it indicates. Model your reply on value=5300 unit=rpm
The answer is value=6600 unit=rpm
